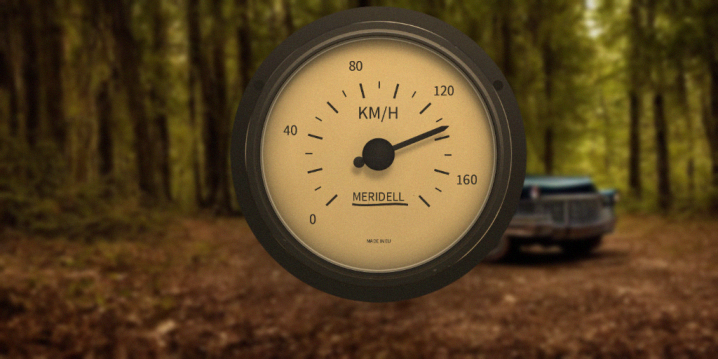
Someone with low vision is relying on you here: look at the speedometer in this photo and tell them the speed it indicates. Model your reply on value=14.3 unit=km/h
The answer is value=135 unit=km/h
